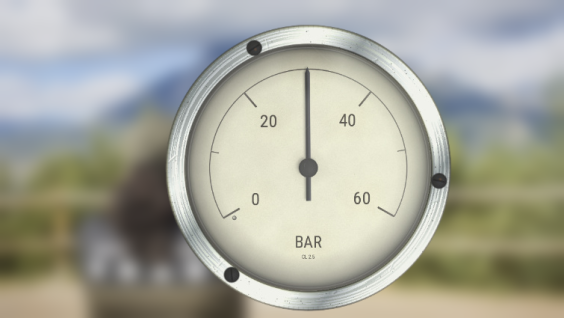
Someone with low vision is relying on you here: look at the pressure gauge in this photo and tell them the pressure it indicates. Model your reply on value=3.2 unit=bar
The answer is value=30 unit=bar
